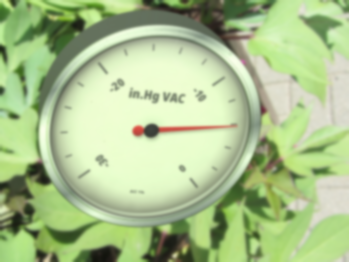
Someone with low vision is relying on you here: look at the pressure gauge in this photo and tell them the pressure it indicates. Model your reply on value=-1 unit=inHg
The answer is value=-6 unit=inHg
